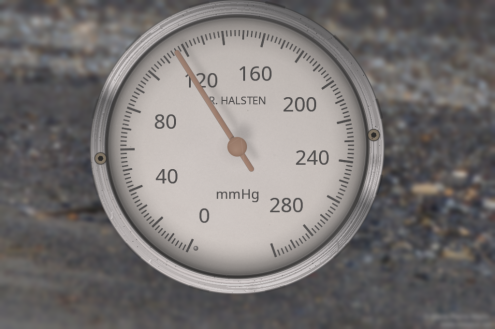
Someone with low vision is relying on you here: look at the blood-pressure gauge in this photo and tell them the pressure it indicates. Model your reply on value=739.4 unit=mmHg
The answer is value=116 unit=mmHg
